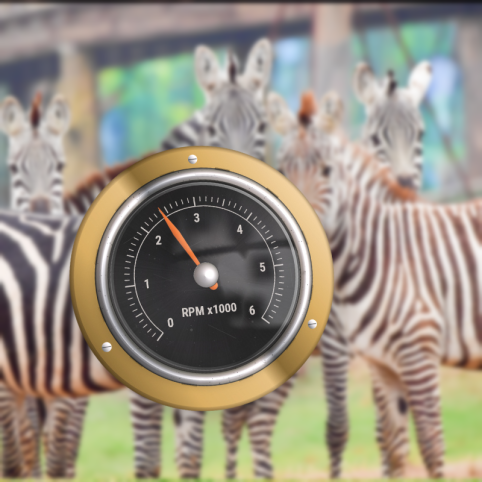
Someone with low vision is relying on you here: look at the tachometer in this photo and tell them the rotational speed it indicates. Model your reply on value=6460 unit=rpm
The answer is value=2400 unit=rpm
